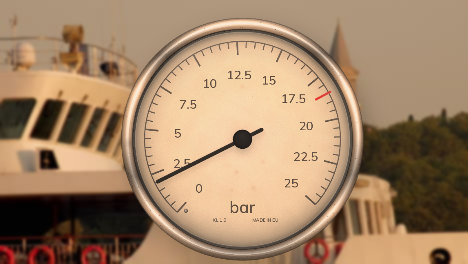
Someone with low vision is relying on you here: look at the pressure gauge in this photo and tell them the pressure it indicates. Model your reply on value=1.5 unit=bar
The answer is value=2 unit=bar
